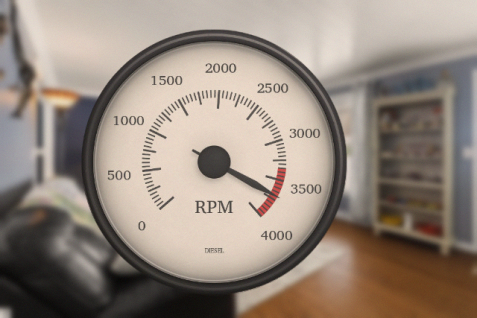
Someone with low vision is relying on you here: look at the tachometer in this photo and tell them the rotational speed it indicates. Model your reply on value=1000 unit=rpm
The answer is value=3700 unit=rpm
